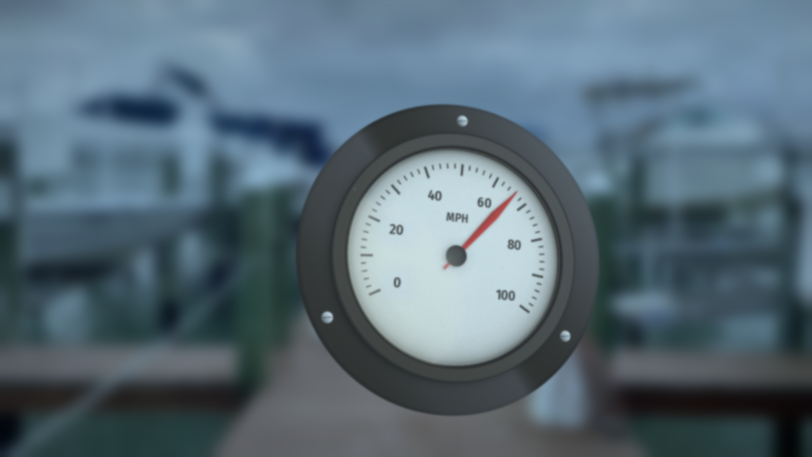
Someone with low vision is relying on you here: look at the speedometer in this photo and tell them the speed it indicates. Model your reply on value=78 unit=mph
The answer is value=66 unit=mph
